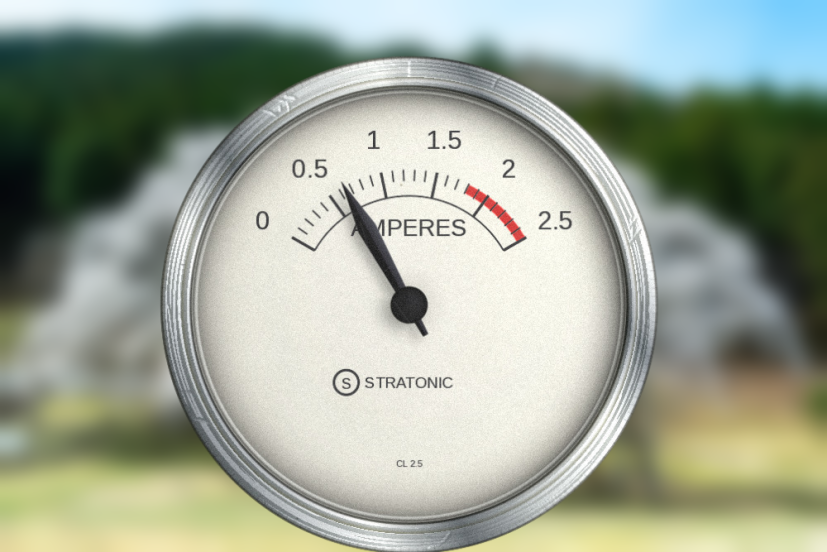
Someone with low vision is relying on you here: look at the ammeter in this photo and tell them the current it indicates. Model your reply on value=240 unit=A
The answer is value=0.65 unit=A
